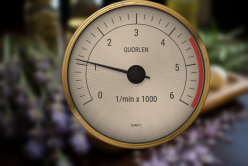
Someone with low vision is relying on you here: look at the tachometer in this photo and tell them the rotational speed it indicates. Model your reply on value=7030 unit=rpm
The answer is value=1100 unit=rpm
